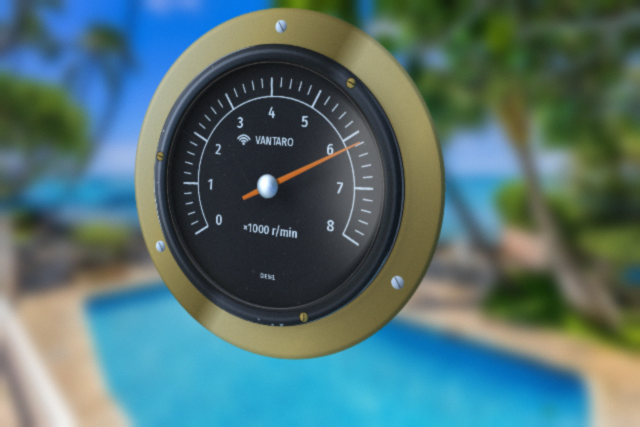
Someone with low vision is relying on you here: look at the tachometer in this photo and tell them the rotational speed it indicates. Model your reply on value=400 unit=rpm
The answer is value=6200 unit=rpm
